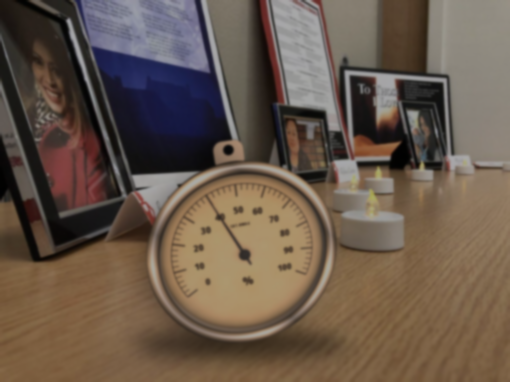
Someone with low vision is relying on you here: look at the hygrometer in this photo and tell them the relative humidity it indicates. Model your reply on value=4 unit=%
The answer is value=40 unit=%
